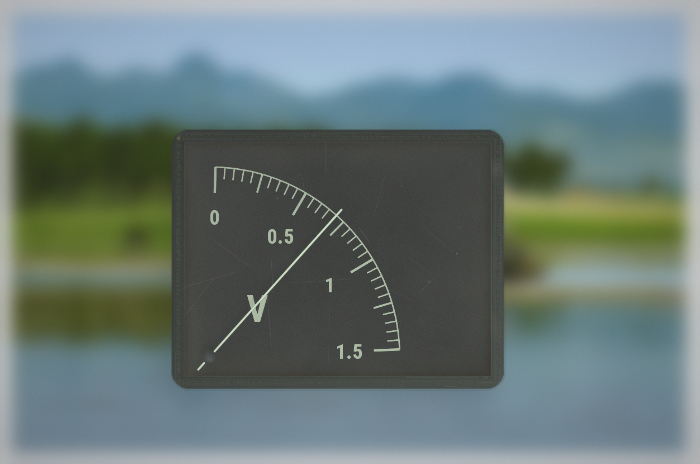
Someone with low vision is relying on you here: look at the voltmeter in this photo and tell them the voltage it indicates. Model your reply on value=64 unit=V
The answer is value=0.7 unit=V
